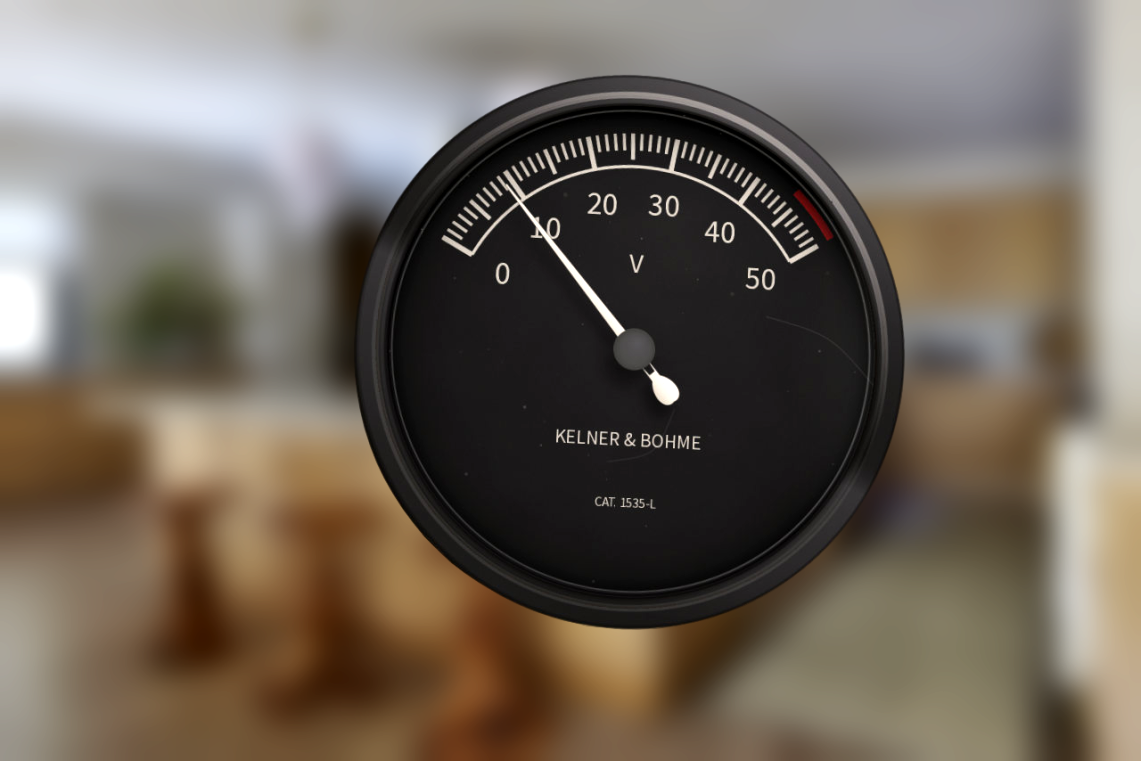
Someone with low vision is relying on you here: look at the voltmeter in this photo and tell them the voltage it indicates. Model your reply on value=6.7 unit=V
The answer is value=9 unit=V
